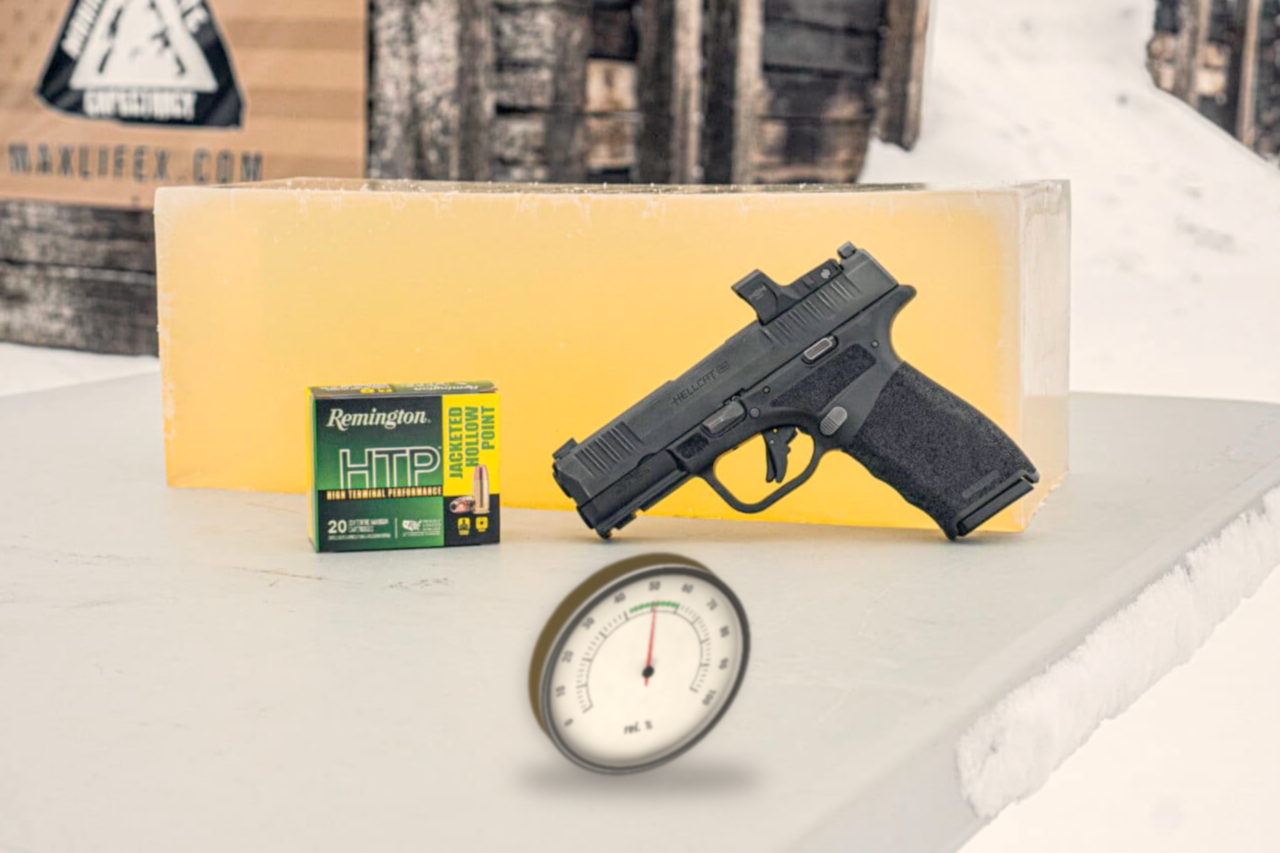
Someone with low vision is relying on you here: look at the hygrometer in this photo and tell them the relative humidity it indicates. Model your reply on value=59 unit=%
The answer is value=50 unit=%
